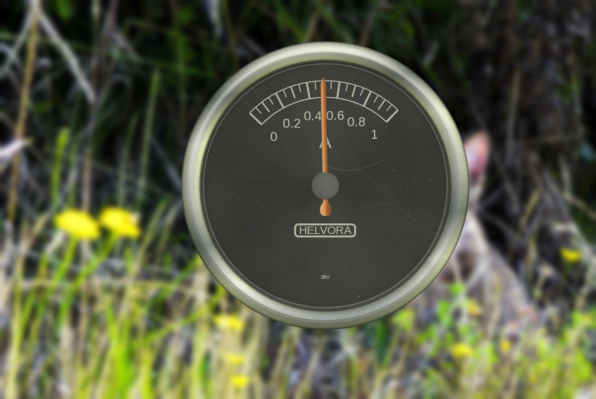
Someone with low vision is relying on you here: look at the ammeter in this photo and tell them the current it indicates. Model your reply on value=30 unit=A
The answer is value=0.5 unit=A
